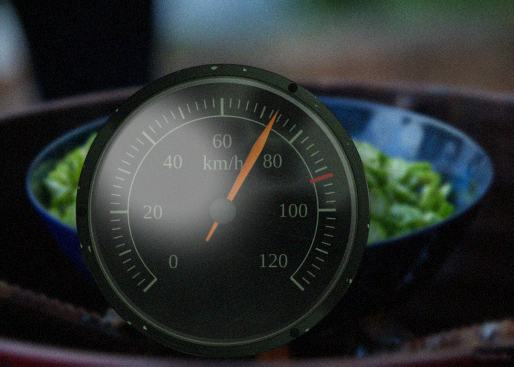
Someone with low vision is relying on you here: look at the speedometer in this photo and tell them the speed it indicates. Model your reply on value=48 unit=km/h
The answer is value=73 unit=km/h
